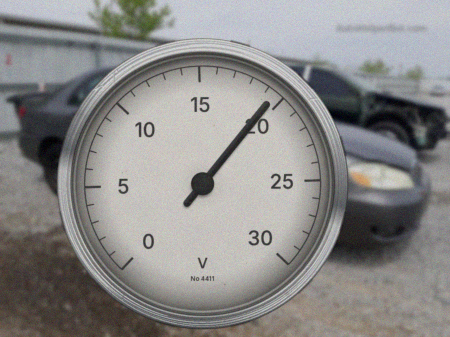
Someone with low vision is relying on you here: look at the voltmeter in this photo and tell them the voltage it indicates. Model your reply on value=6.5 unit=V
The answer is value=19.5 unit=V
